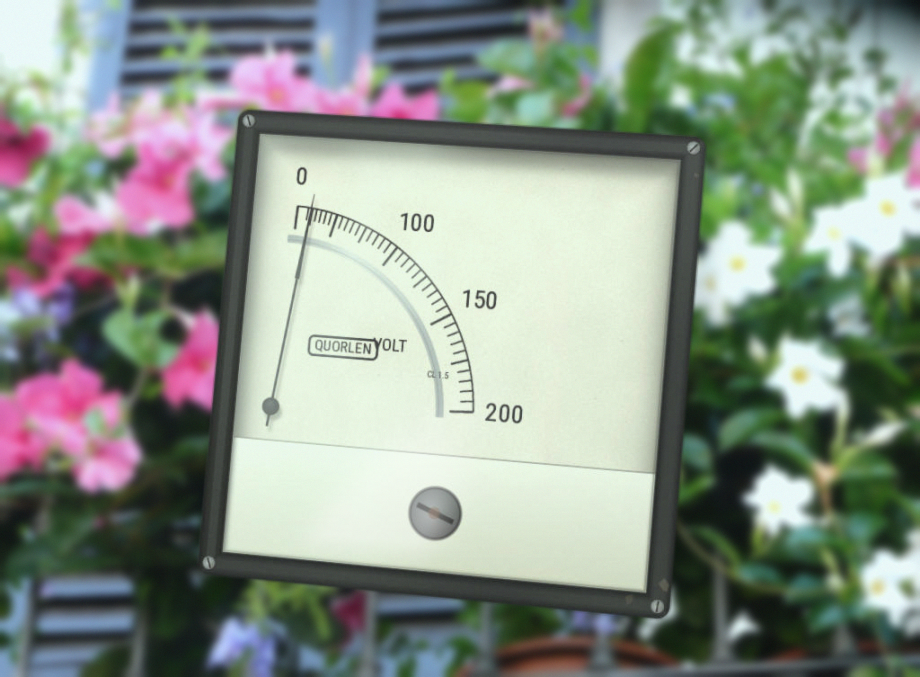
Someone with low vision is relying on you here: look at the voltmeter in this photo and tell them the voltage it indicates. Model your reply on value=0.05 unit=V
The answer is value=25 unit=V
